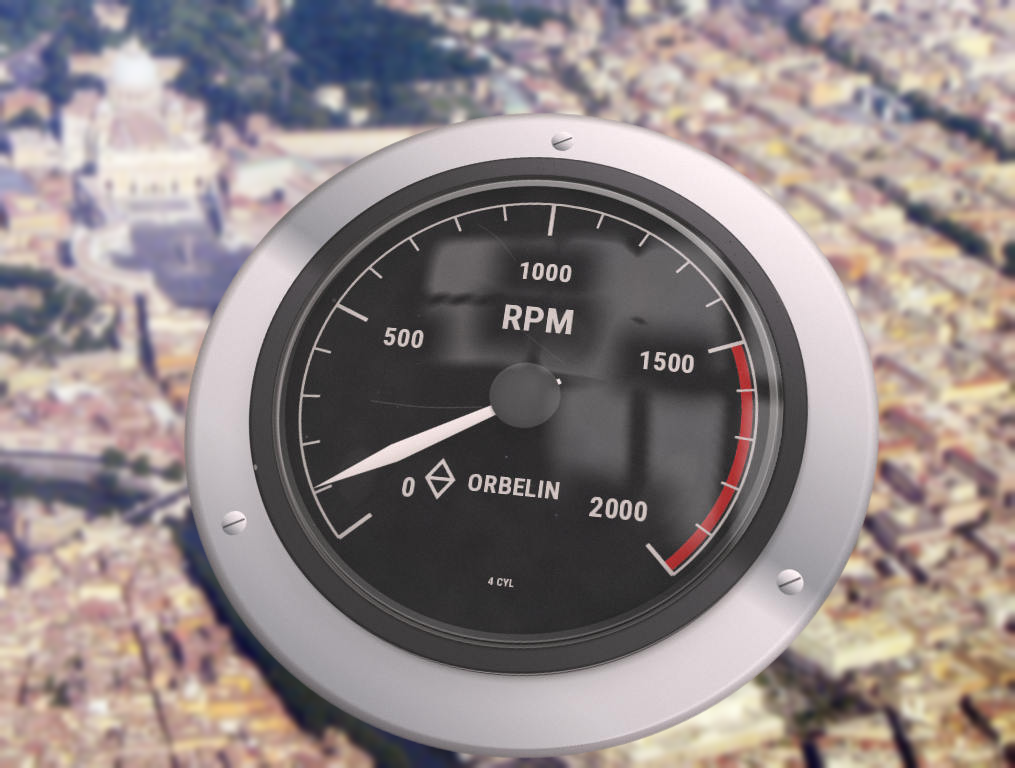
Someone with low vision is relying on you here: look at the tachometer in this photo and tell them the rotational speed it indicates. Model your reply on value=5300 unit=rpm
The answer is value=100 unit=rpm
